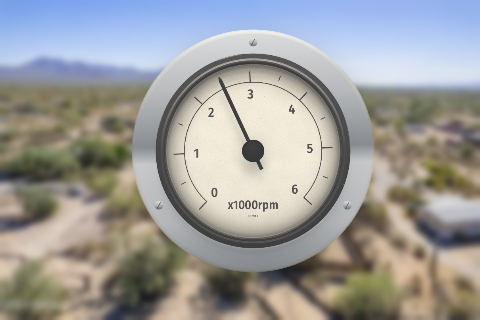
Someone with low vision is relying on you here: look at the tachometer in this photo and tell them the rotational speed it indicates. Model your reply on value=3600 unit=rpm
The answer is value=2500 unit=rpm
